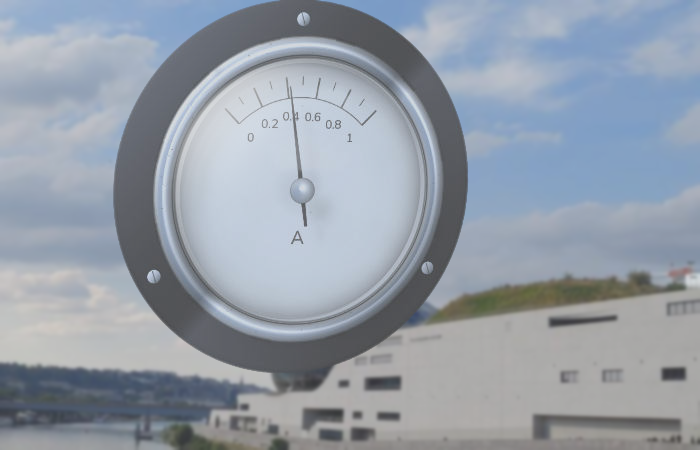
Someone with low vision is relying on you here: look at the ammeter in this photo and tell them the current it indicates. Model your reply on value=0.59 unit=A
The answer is value=0.4 unit=A
